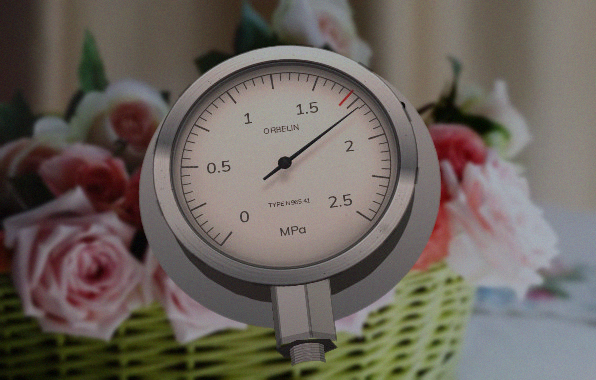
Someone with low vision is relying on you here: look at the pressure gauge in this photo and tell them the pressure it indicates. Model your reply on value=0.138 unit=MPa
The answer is value=1.8 unit=MPa
